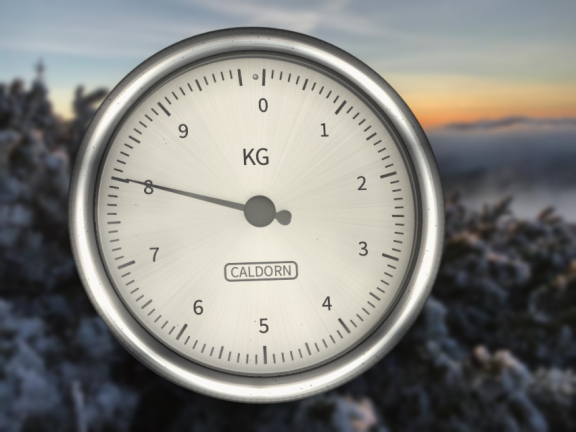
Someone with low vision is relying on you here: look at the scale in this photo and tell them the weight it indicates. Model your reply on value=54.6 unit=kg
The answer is value=8 unit=kg
